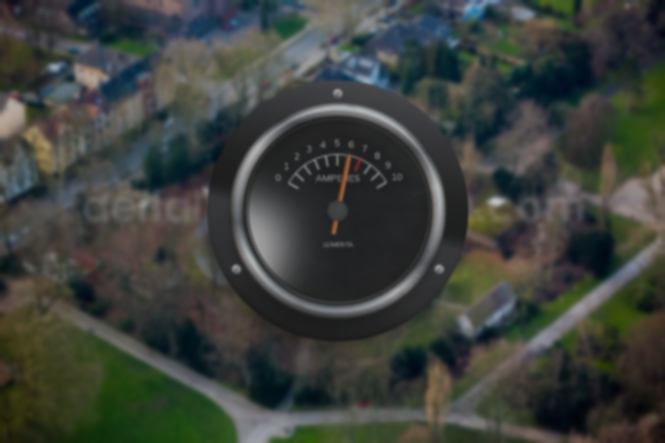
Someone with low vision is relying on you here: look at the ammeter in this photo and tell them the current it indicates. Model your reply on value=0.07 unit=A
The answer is value=6 unit=A
